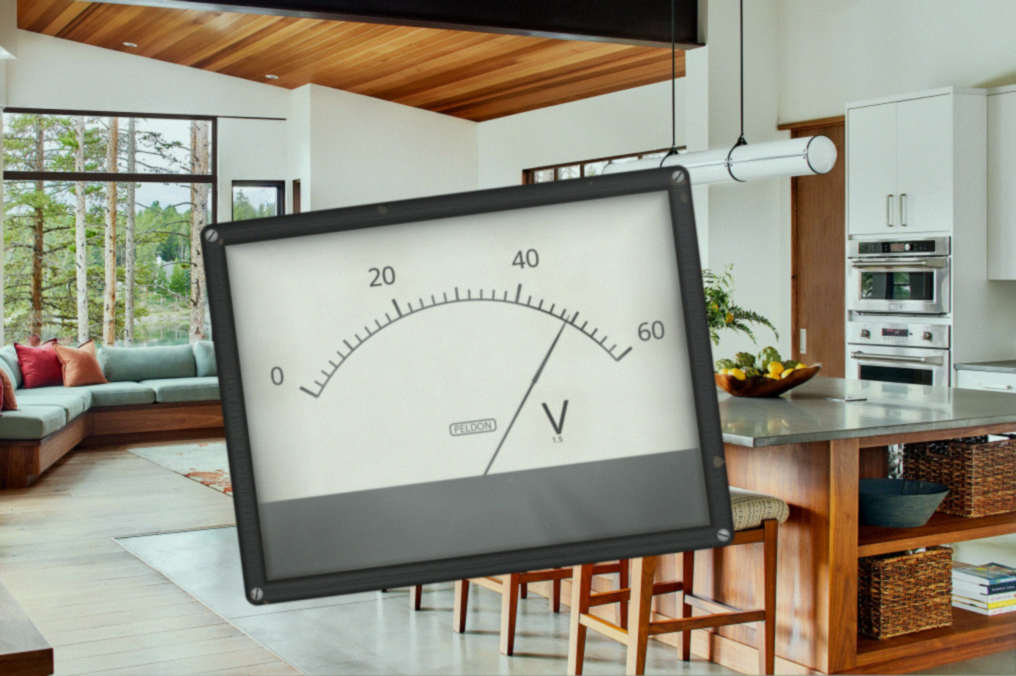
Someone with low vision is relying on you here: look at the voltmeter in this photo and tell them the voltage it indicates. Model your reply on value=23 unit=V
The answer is value=49 unit=V
